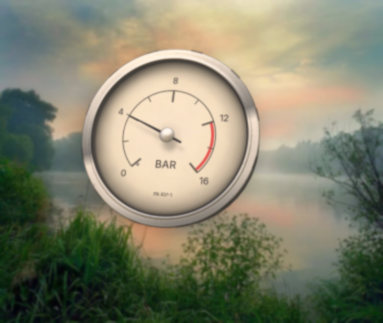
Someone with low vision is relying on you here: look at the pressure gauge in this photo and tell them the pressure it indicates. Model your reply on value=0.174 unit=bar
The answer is value=4 unit=bar
